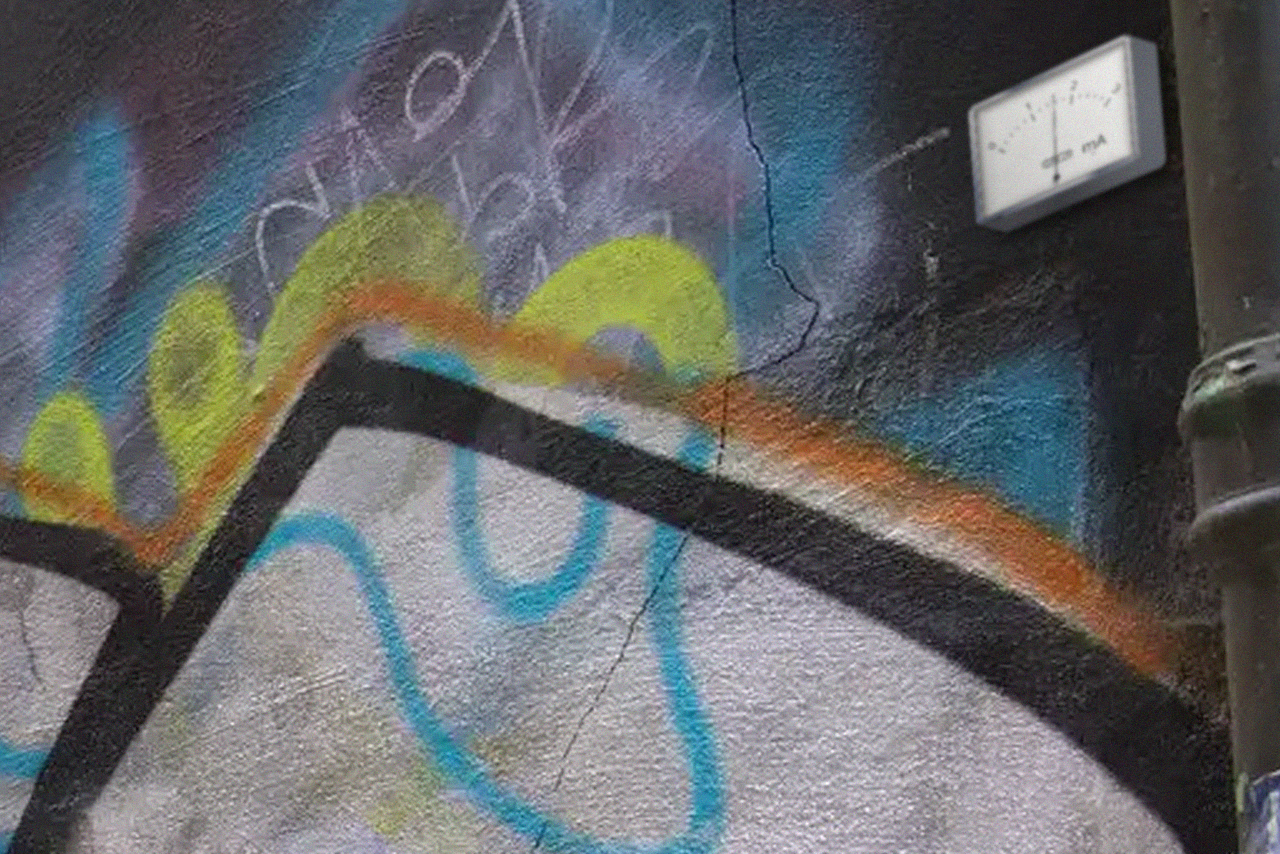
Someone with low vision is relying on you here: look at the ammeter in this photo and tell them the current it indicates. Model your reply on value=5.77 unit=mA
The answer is value=1.6 unit=mA
